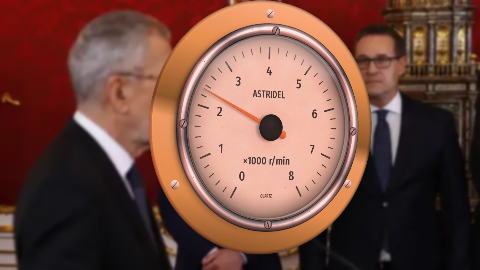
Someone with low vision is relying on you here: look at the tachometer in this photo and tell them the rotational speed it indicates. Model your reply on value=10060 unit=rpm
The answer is value=2300 unit=rpm
